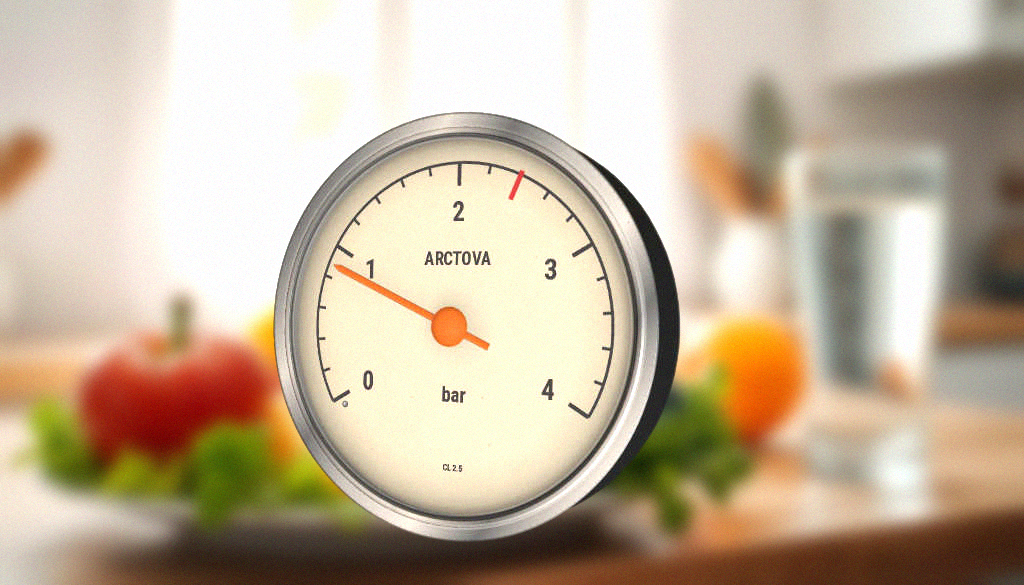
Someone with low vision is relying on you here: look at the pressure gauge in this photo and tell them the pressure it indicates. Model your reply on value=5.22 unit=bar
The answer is value=0.9 unit=bar
